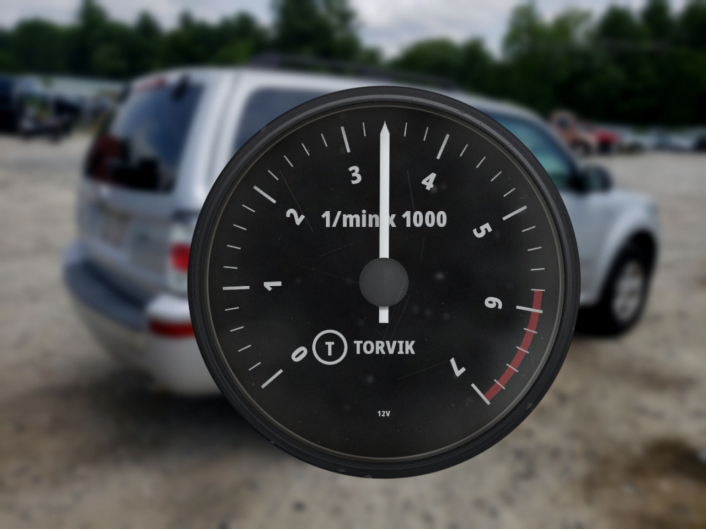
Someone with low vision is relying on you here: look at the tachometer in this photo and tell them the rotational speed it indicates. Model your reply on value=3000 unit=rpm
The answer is value=3400 unit=rpm
